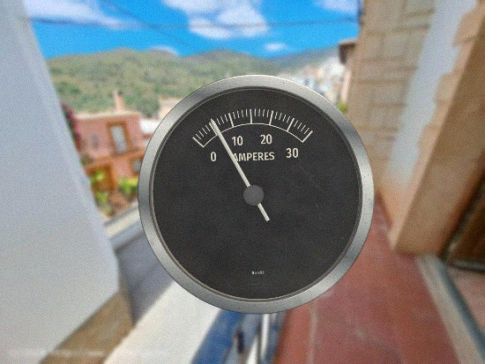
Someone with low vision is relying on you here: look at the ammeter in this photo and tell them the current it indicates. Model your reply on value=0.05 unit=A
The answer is value=6 unit=A
